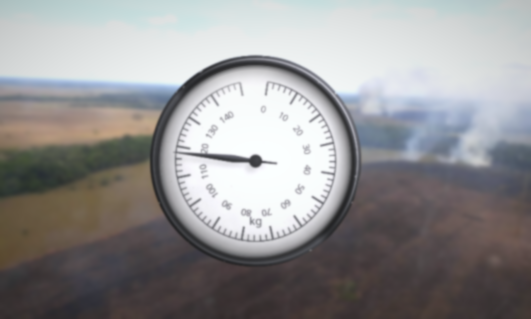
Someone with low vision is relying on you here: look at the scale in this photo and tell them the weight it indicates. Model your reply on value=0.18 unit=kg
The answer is value=118 unit=kg
